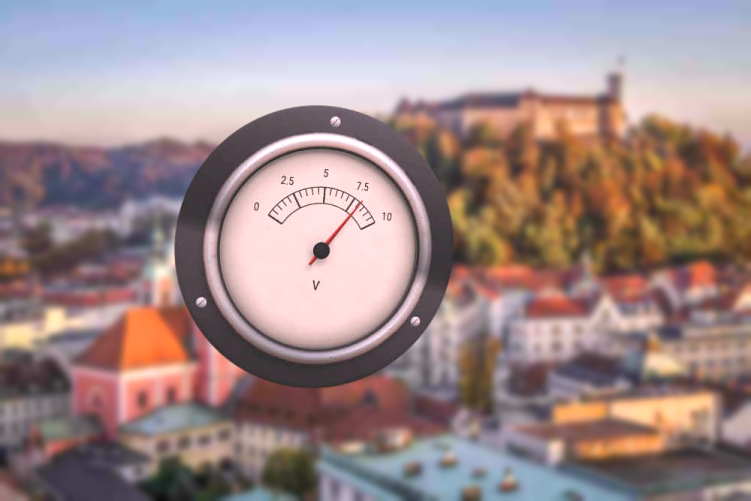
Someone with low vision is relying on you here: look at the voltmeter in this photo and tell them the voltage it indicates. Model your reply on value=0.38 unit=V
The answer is value=8 unit=V
